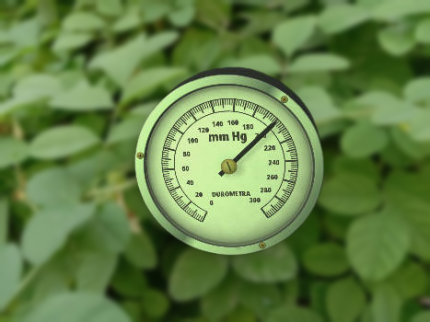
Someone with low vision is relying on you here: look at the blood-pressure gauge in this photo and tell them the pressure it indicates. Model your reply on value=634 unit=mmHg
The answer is value=200 unit=mmHg
